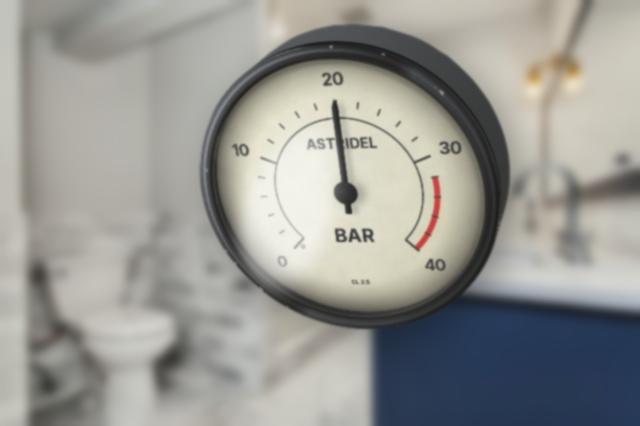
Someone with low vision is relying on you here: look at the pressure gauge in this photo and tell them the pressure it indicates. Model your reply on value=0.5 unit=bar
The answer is value=20 unit=bar
